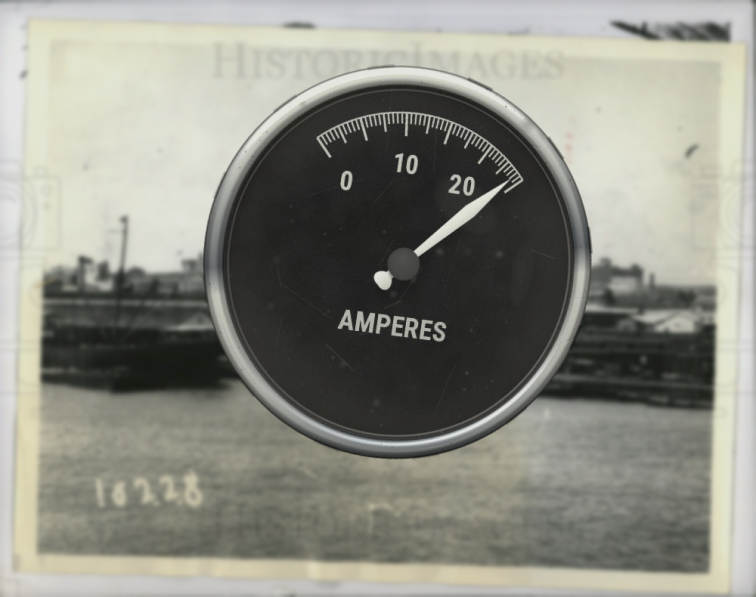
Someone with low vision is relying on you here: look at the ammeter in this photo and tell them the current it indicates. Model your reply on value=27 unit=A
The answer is value=24 unit=A
